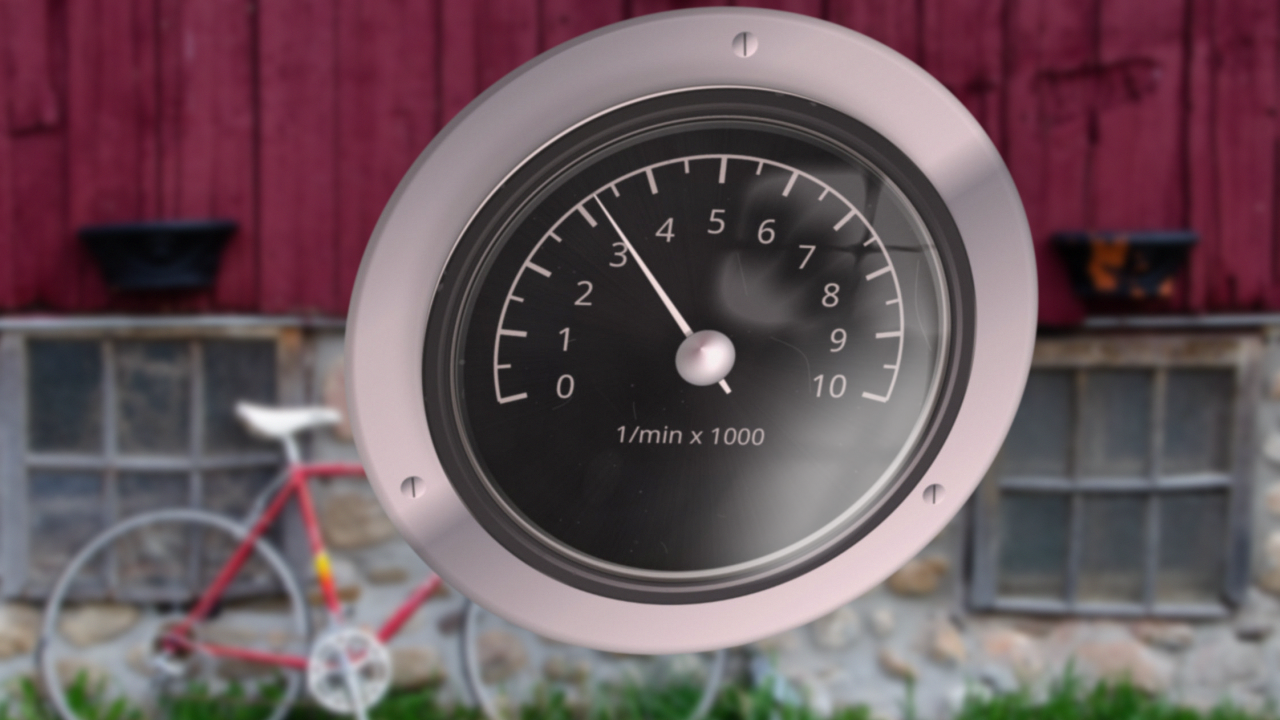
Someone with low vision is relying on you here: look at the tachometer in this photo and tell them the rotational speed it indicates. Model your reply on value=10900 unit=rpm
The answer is value=3250 unit=rpm
